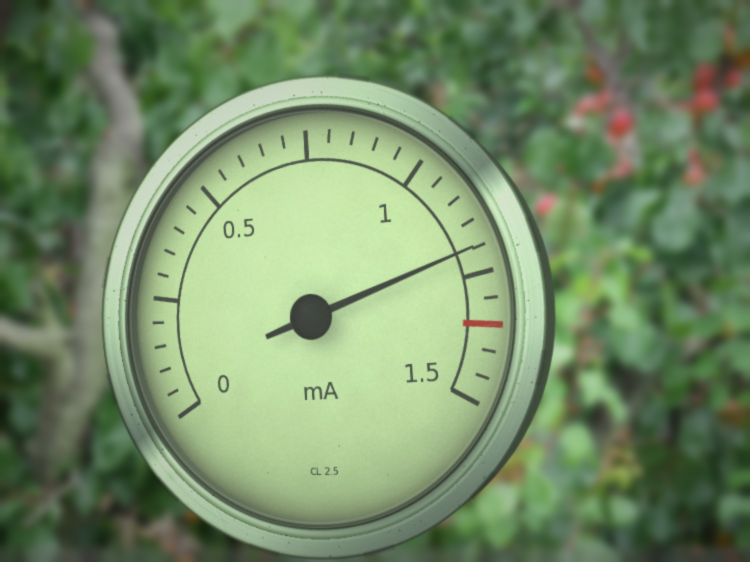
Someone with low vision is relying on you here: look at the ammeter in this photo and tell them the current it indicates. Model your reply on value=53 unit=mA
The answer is value=1.2 unit=mA
